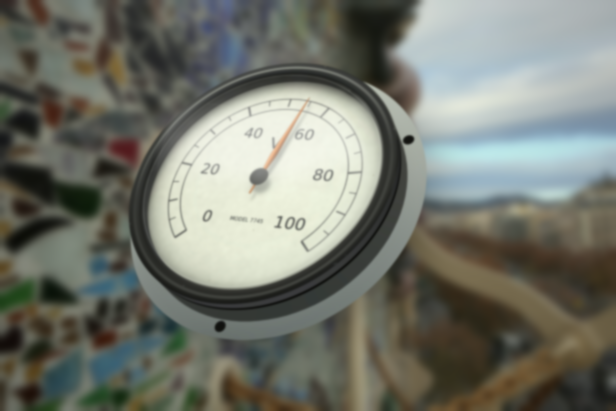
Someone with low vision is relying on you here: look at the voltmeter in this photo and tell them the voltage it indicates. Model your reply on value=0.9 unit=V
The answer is value=55 unit=V
